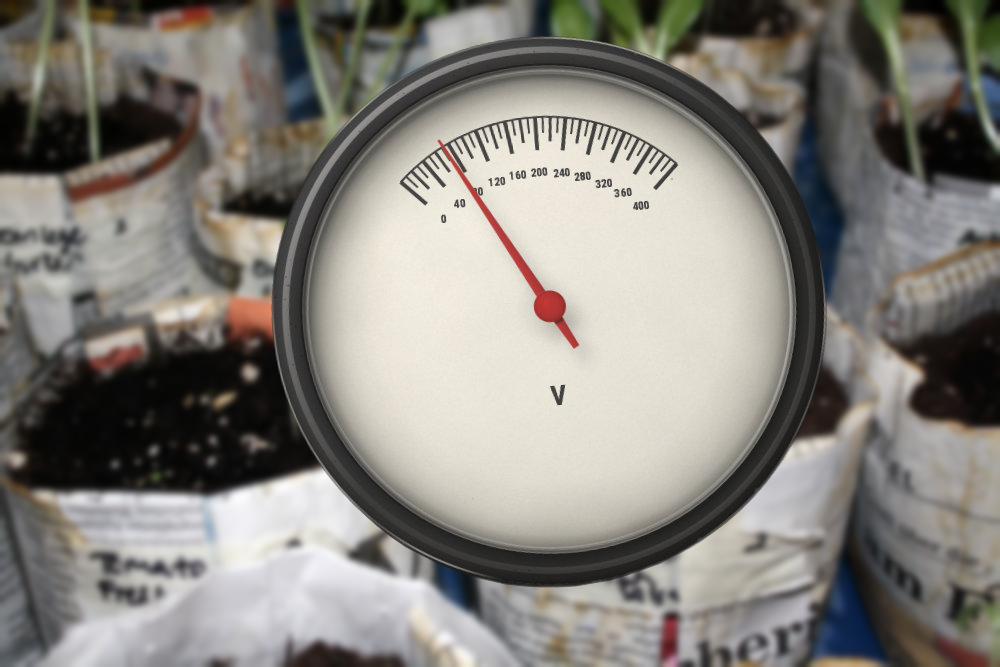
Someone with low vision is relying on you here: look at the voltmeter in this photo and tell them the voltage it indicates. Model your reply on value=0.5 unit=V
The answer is value=70 unit=V
